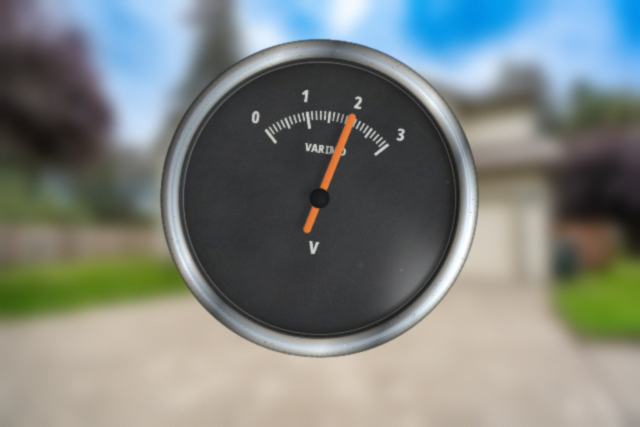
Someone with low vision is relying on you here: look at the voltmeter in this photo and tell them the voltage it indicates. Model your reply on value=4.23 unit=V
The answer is value=2 unit=V
